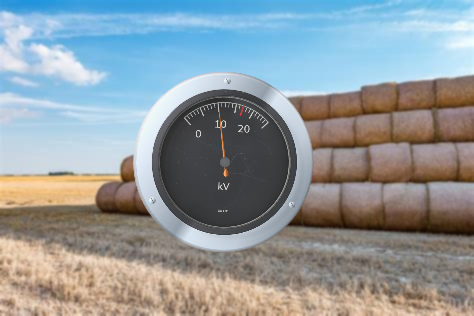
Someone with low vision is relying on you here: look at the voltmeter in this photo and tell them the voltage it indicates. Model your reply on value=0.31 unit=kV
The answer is value=10 unit=kV
